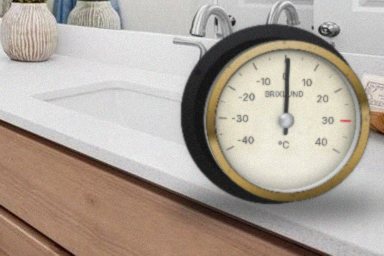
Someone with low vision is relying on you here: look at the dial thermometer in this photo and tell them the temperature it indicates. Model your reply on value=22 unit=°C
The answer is value=0 unit=°C
